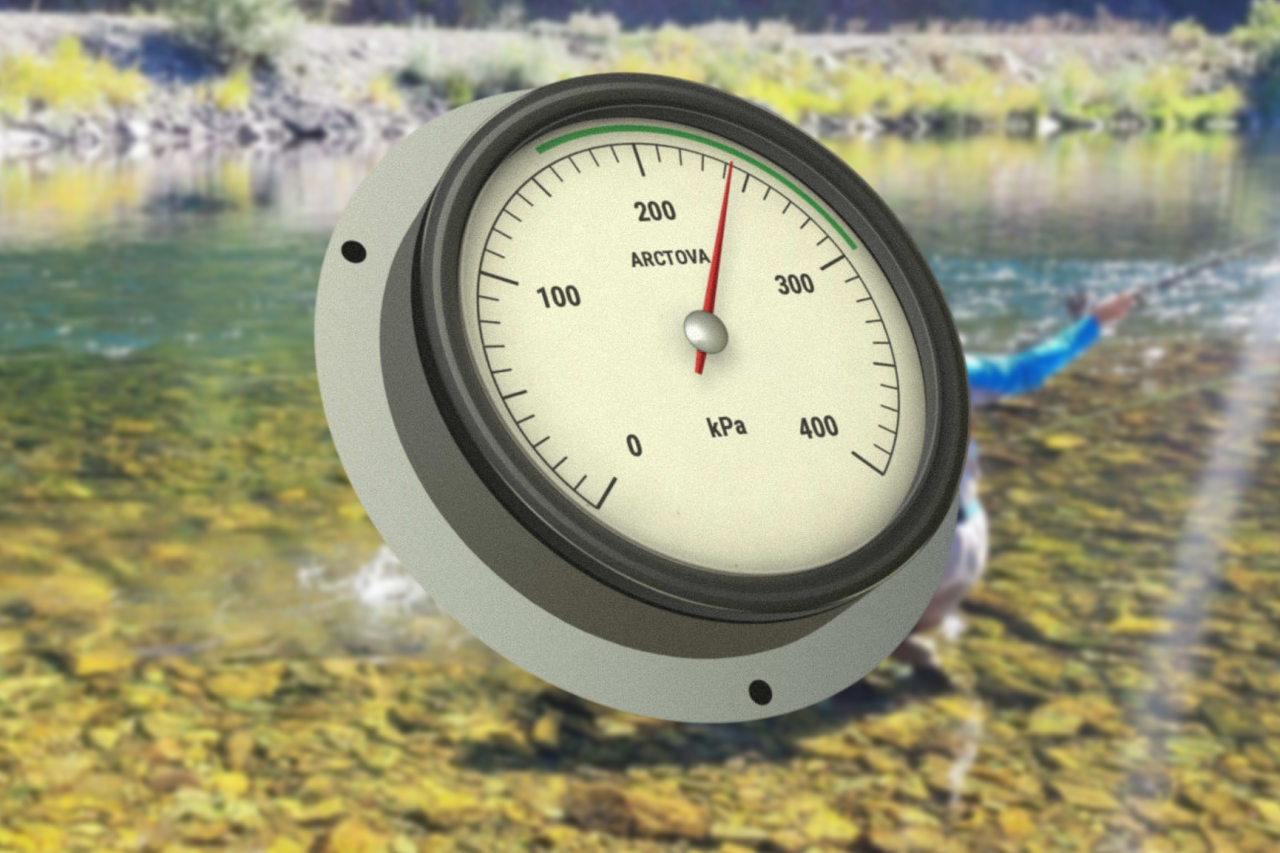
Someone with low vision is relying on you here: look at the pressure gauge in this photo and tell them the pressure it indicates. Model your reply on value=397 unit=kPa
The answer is value=240 unit=kPa
